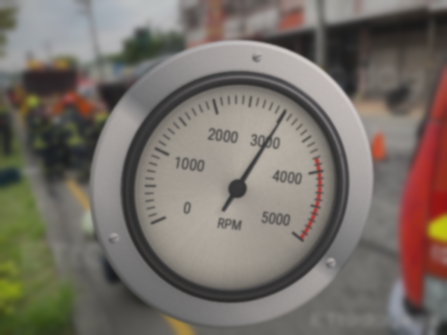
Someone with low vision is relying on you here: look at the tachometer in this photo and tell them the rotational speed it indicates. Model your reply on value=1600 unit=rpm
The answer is value=3000 unit=rpm
